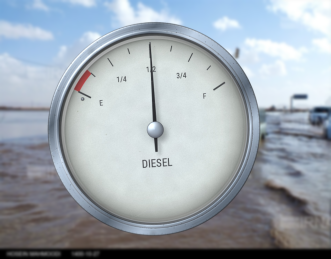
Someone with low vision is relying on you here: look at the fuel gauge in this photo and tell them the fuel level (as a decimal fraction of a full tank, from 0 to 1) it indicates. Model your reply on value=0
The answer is value=0.5
